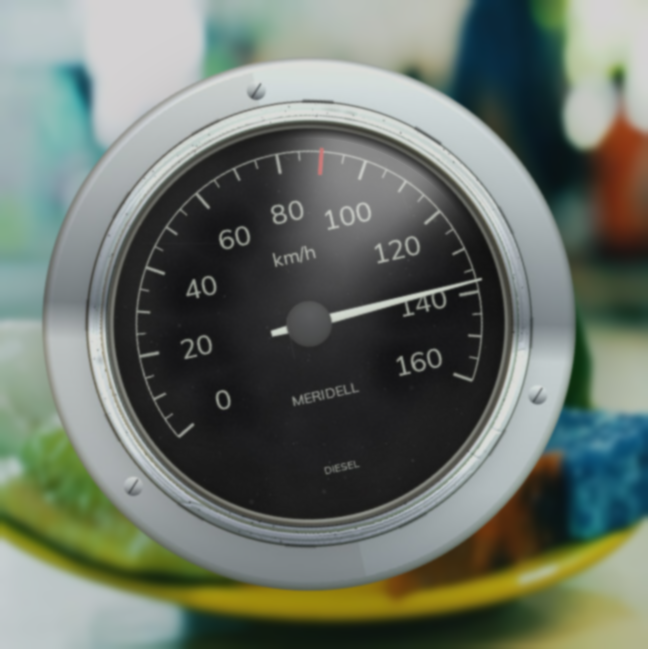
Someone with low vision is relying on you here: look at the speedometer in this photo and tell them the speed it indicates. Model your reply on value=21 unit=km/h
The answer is value=137.5 unit=km/h
